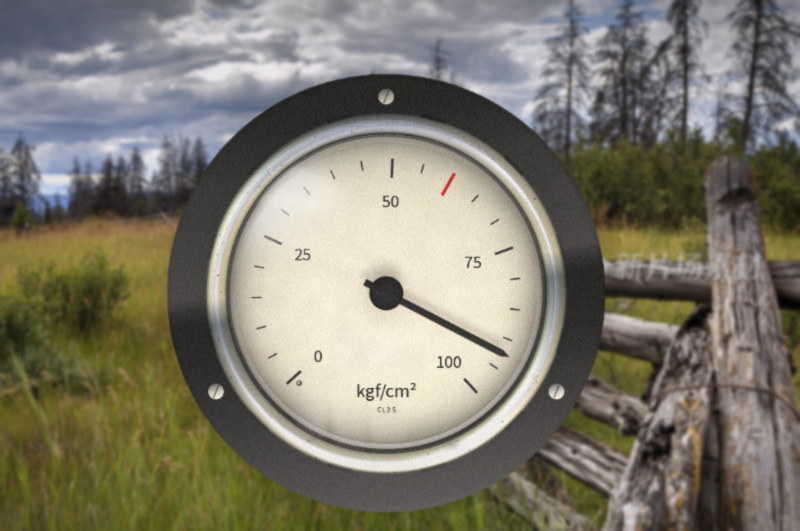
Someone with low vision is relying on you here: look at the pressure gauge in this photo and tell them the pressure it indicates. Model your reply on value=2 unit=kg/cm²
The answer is value=92.5 unit=kg/cm²
